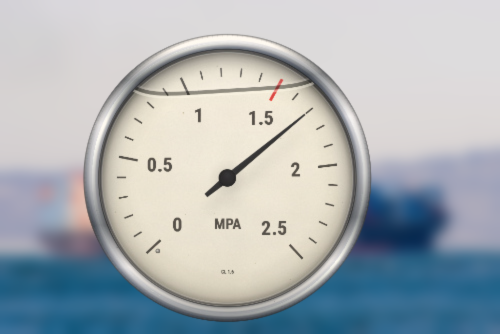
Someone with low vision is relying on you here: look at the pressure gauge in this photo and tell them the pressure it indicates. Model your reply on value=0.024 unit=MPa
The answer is value=1.7 unit=MPa
